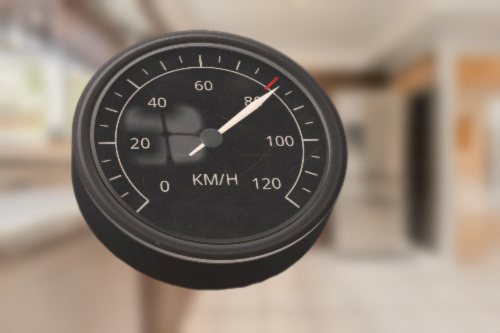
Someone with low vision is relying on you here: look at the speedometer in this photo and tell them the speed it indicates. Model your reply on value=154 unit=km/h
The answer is value=82.5 unit=km/h
